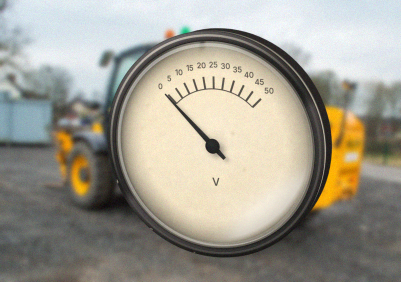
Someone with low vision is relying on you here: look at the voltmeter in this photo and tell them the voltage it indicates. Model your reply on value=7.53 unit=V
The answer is value=0 unit=V
